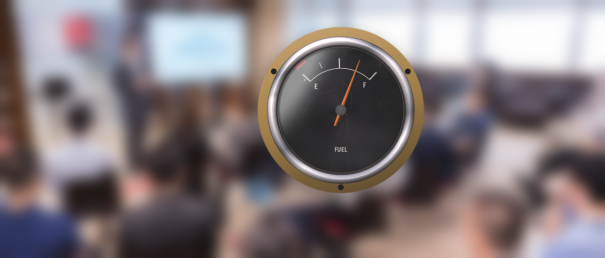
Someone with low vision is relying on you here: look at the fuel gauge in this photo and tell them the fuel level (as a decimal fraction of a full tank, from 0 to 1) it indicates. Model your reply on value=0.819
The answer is value=0.75
